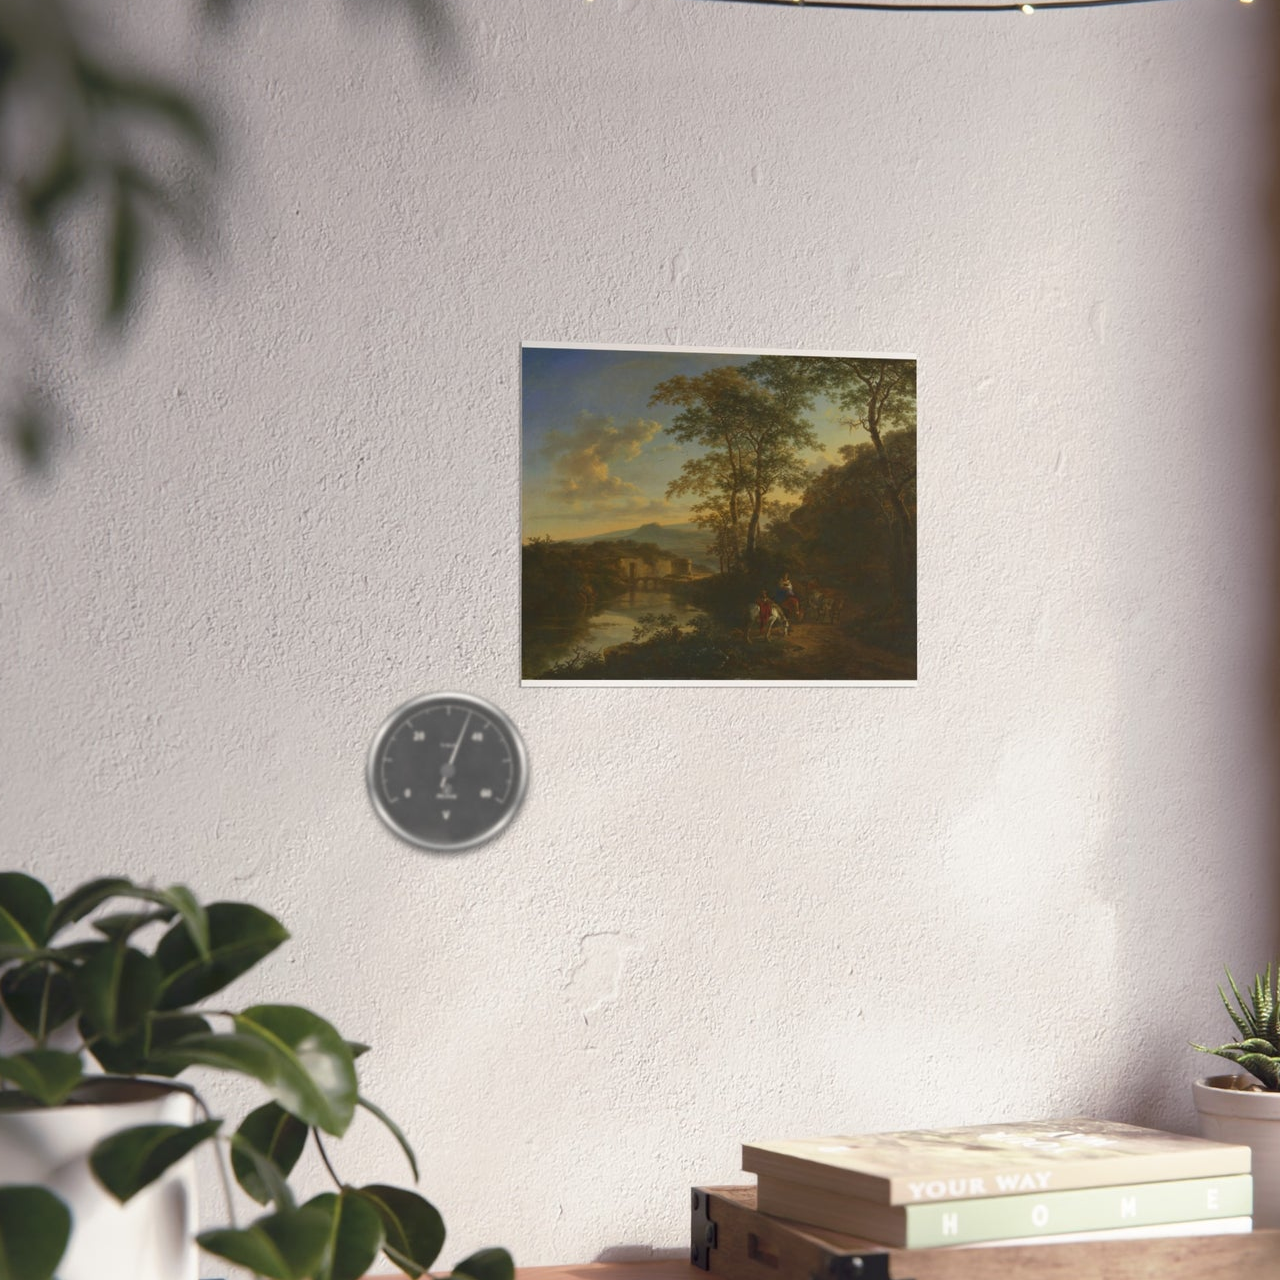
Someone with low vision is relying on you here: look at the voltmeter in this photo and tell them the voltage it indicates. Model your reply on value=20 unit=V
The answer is value=35 unit=V
